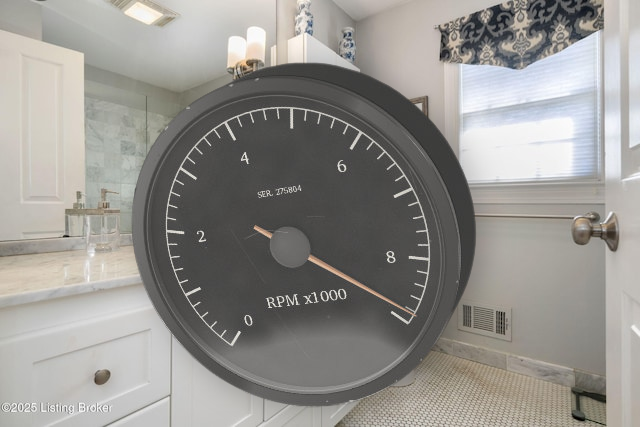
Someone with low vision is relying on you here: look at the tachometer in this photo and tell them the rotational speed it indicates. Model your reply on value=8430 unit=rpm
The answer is value=8800 unit=rpm
